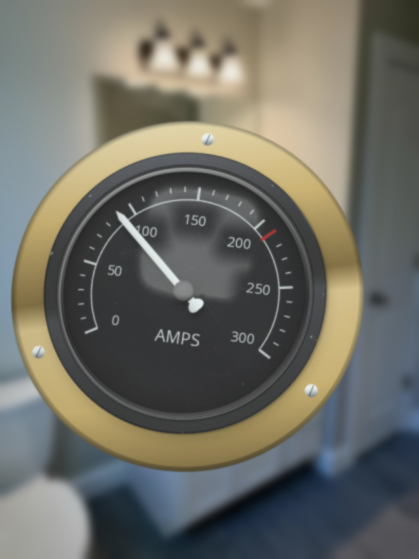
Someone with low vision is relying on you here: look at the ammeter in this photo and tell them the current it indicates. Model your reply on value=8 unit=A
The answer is value=90 unit=A
